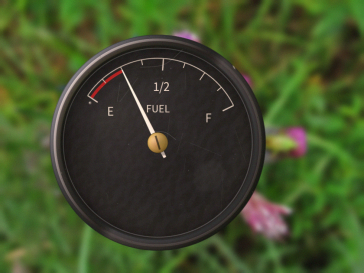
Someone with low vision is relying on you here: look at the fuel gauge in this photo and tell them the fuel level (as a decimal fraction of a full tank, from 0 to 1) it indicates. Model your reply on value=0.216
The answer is value=0.25
